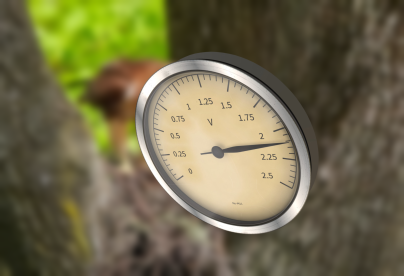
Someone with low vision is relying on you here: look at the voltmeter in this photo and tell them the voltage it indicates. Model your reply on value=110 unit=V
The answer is value=2.1 unit=V
